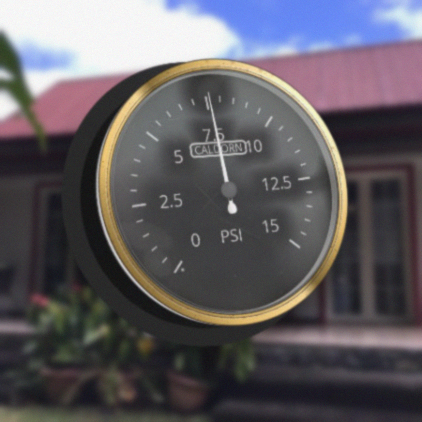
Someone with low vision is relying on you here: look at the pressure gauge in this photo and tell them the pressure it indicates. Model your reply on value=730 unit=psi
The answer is value=7.5 unit=psi
